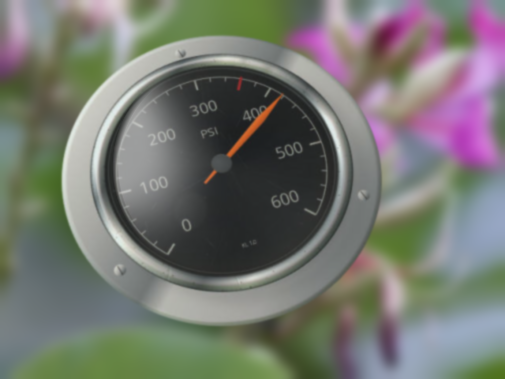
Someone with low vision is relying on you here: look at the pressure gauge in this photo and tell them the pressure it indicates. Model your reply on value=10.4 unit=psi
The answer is value=420 unit=psi
